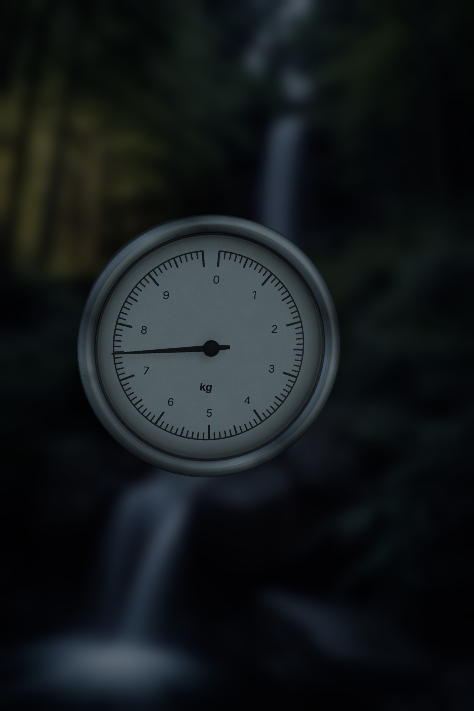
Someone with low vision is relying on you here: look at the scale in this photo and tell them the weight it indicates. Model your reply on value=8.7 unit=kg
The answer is value=7.5 unit=kg
